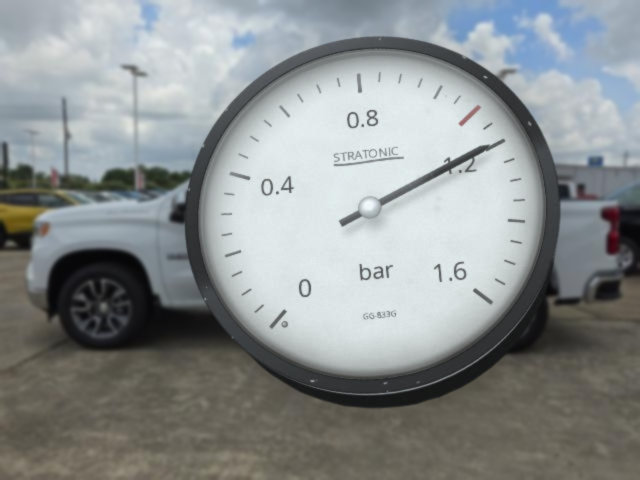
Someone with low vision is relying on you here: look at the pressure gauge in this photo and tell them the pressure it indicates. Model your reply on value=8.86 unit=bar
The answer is value=1.2 unit=bar
